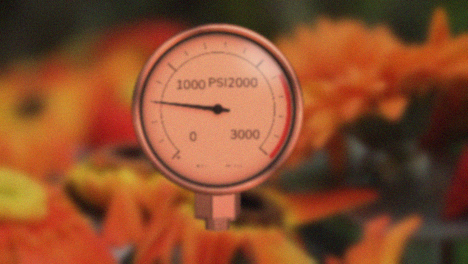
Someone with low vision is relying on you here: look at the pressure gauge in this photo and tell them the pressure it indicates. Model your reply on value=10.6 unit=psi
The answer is value=600 unit=psi
